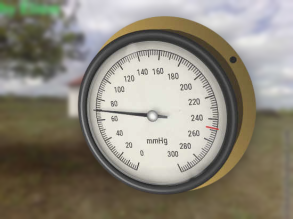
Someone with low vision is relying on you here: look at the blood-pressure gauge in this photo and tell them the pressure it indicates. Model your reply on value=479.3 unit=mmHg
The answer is value=70 unit=mmHg
